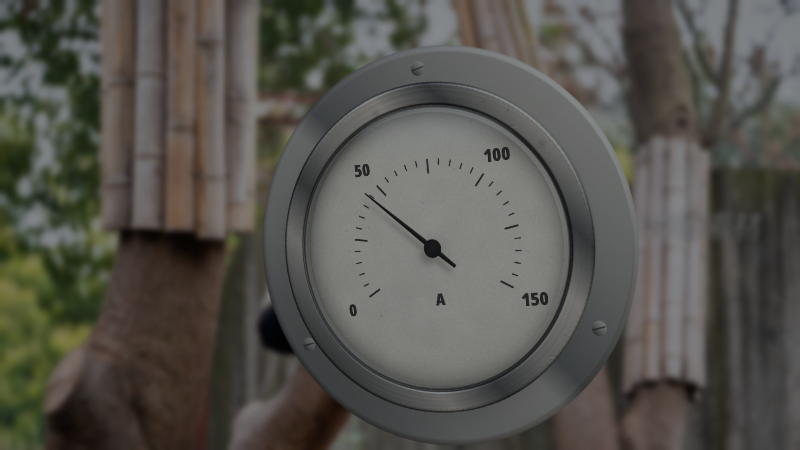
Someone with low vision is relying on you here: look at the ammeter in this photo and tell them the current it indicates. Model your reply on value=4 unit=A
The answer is value=45 unit=A
